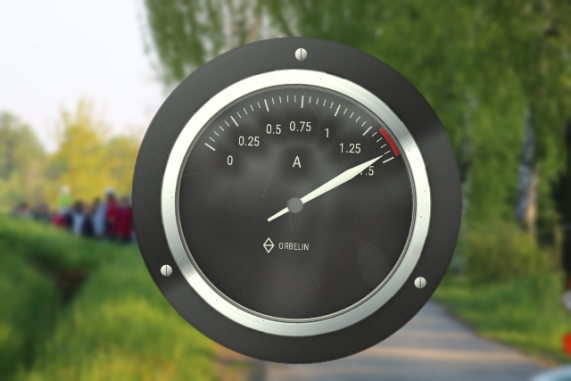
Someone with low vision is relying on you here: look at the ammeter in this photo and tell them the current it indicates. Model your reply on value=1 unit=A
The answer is value=1.45 unit=A
